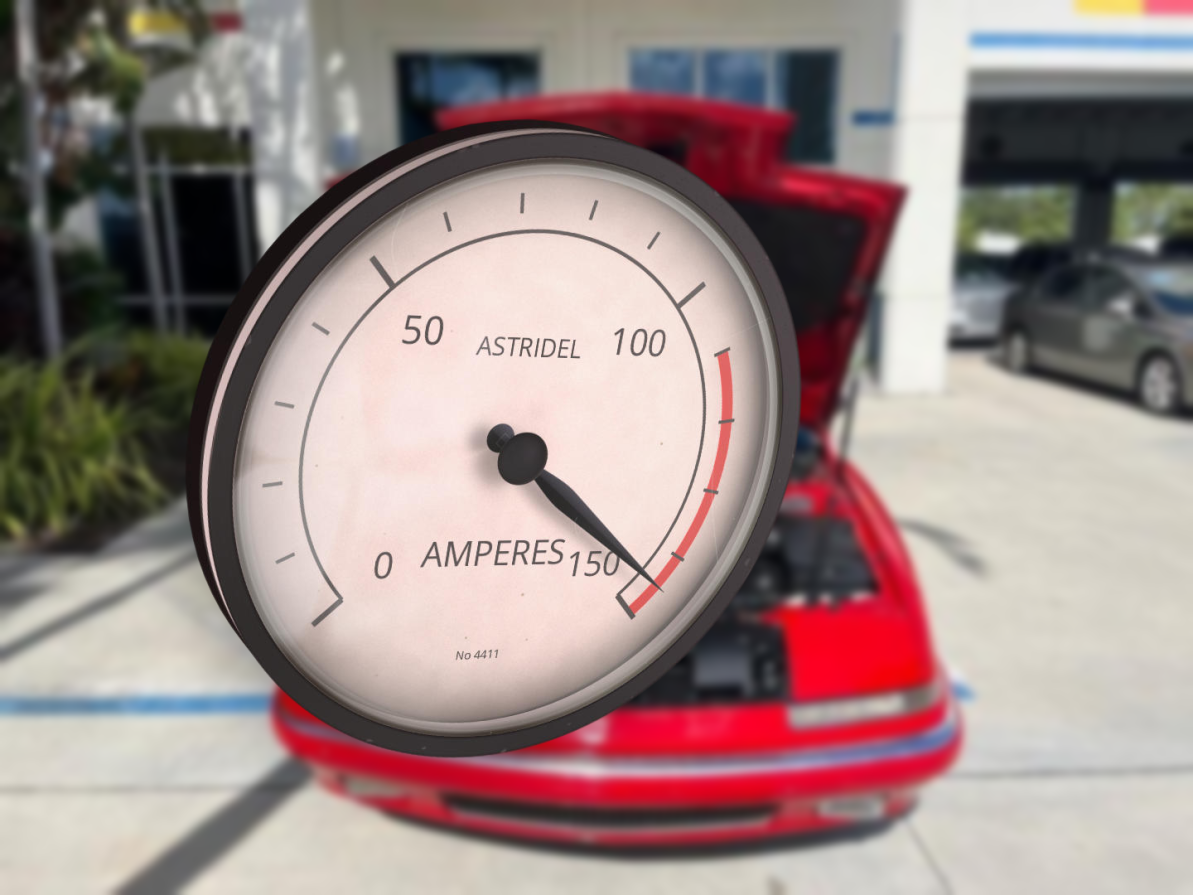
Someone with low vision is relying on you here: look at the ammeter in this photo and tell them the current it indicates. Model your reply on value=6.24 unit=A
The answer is value=145 unit=A
